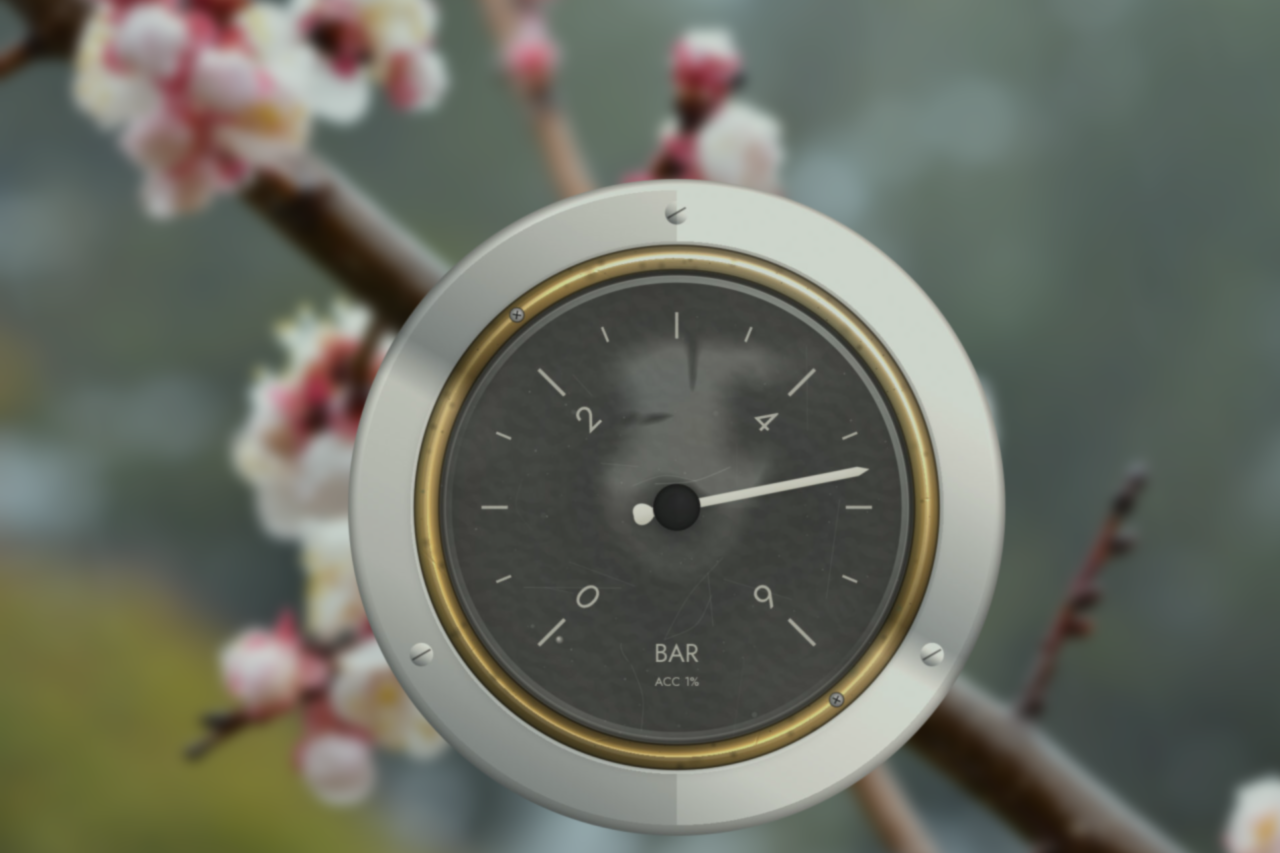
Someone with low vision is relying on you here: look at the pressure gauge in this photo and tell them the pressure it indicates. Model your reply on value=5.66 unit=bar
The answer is value=4.75 unit=bar
